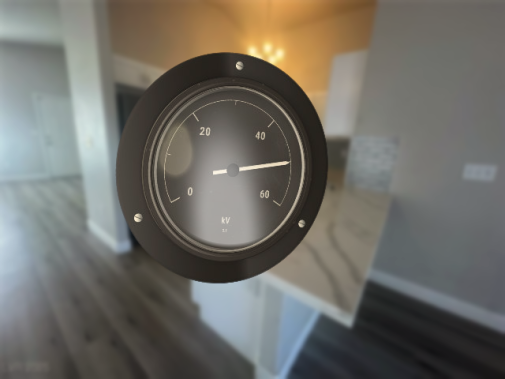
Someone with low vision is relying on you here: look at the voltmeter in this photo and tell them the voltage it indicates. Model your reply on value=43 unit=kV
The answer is value=50 unit=kV
